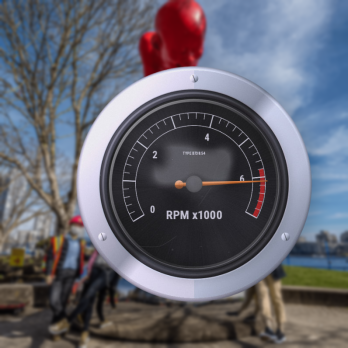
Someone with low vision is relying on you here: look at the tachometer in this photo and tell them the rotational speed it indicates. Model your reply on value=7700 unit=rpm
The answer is value=6100 unit=rpm
